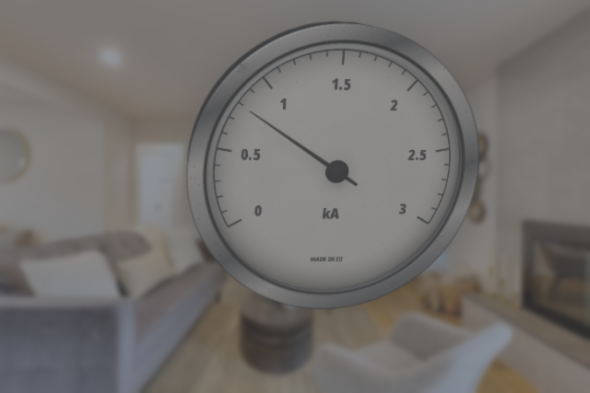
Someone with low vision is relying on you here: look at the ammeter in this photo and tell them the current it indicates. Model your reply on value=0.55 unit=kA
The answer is value=0.8 unit=kA
